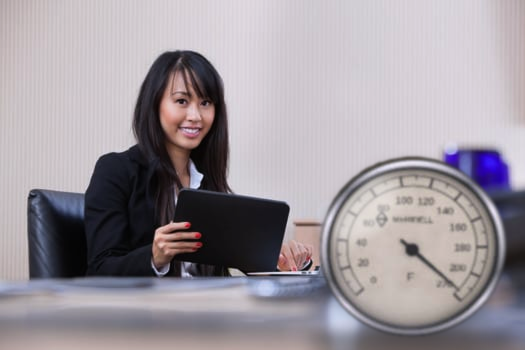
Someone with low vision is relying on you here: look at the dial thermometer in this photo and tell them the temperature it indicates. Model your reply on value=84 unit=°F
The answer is value=215 unit=°F
